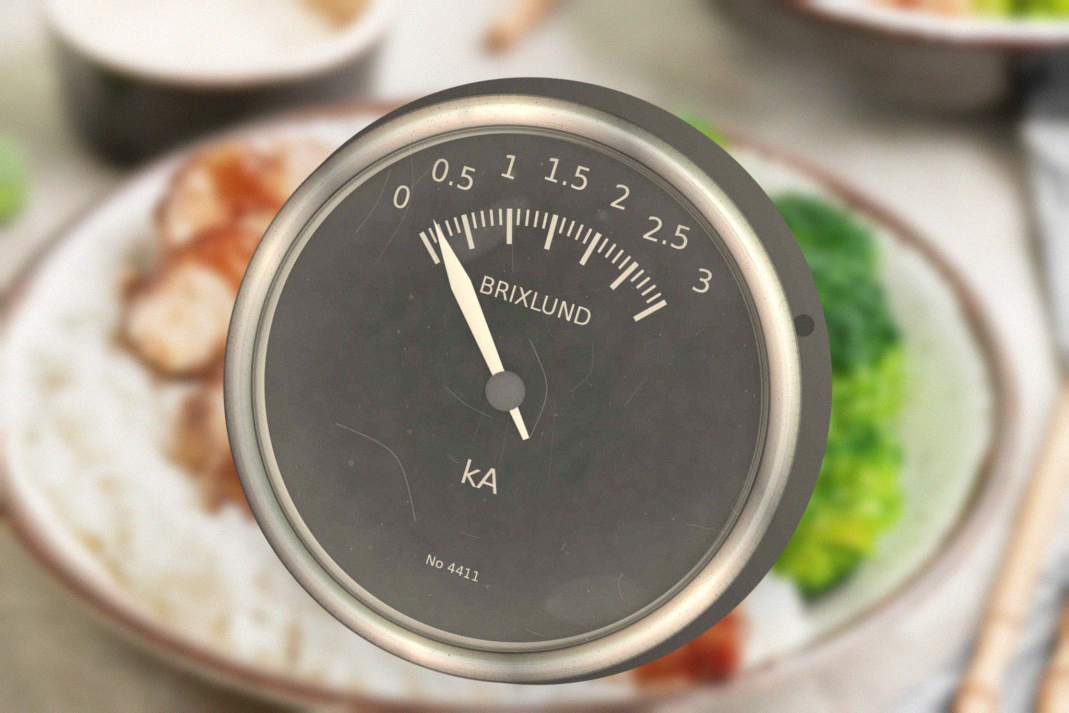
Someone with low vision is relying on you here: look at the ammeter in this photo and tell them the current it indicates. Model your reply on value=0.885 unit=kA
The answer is value=0.2 unit=kA
